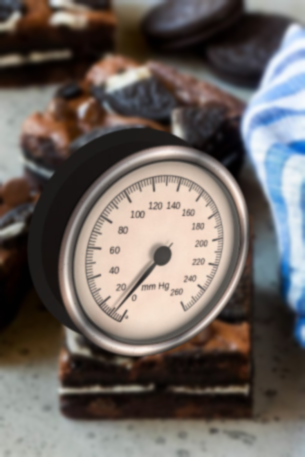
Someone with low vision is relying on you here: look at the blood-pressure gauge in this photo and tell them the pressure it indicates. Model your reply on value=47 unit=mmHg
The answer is value=10 unit=mmHg
